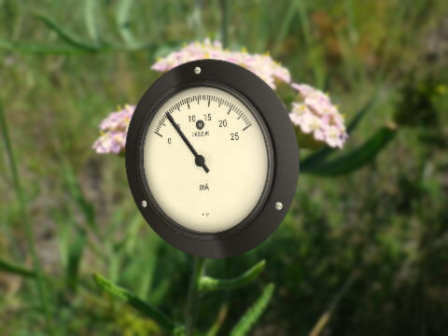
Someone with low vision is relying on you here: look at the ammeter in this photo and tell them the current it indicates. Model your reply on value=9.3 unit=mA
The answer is value=5 unit=mA
